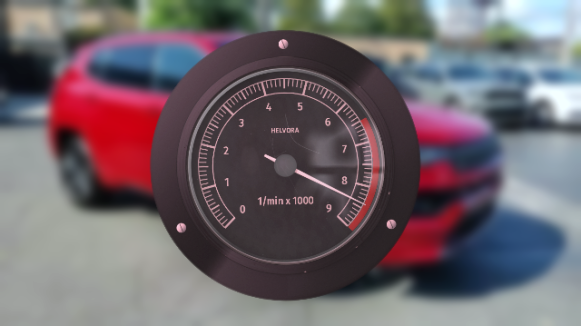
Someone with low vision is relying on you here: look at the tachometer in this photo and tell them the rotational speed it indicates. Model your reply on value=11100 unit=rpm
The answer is value=8400 unit=rpm
